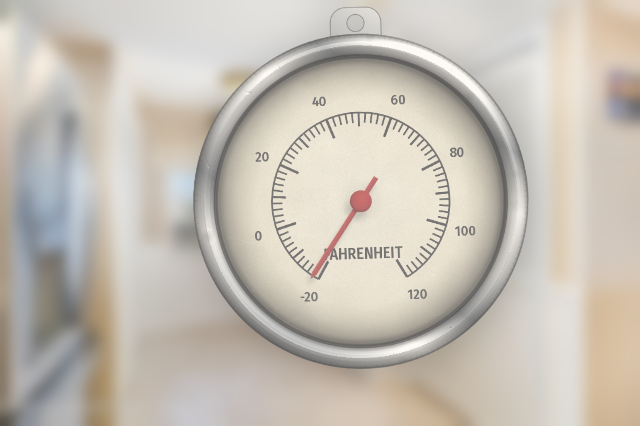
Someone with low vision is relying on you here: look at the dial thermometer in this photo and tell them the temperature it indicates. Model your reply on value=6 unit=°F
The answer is value=-18 unit=°F
